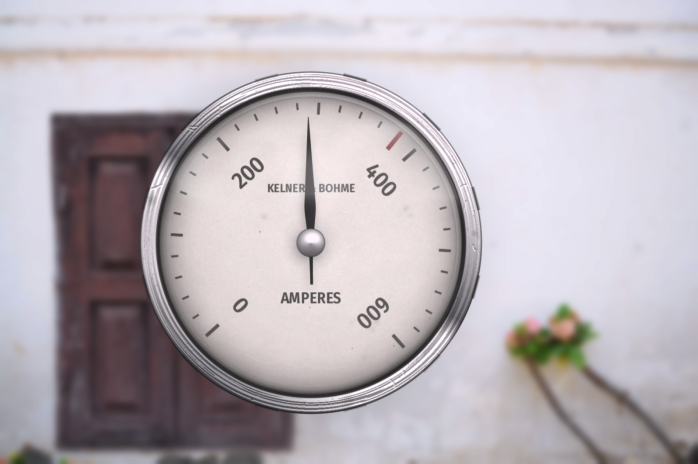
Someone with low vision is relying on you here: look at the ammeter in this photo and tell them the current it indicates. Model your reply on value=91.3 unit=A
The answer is value=290 unit=A
